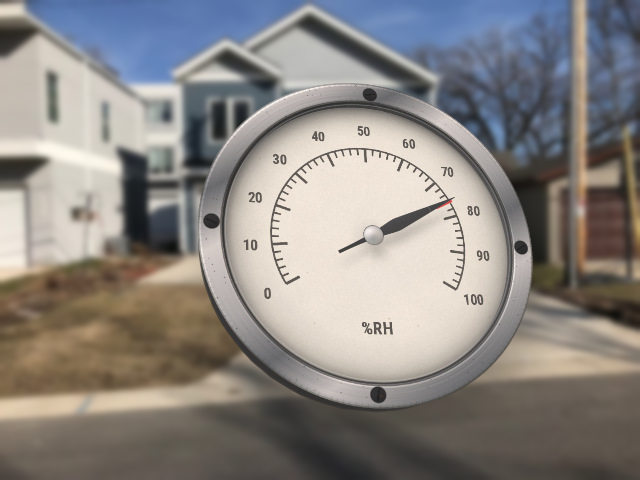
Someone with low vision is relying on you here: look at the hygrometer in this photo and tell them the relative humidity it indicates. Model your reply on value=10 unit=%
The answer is value=76 unit=%
